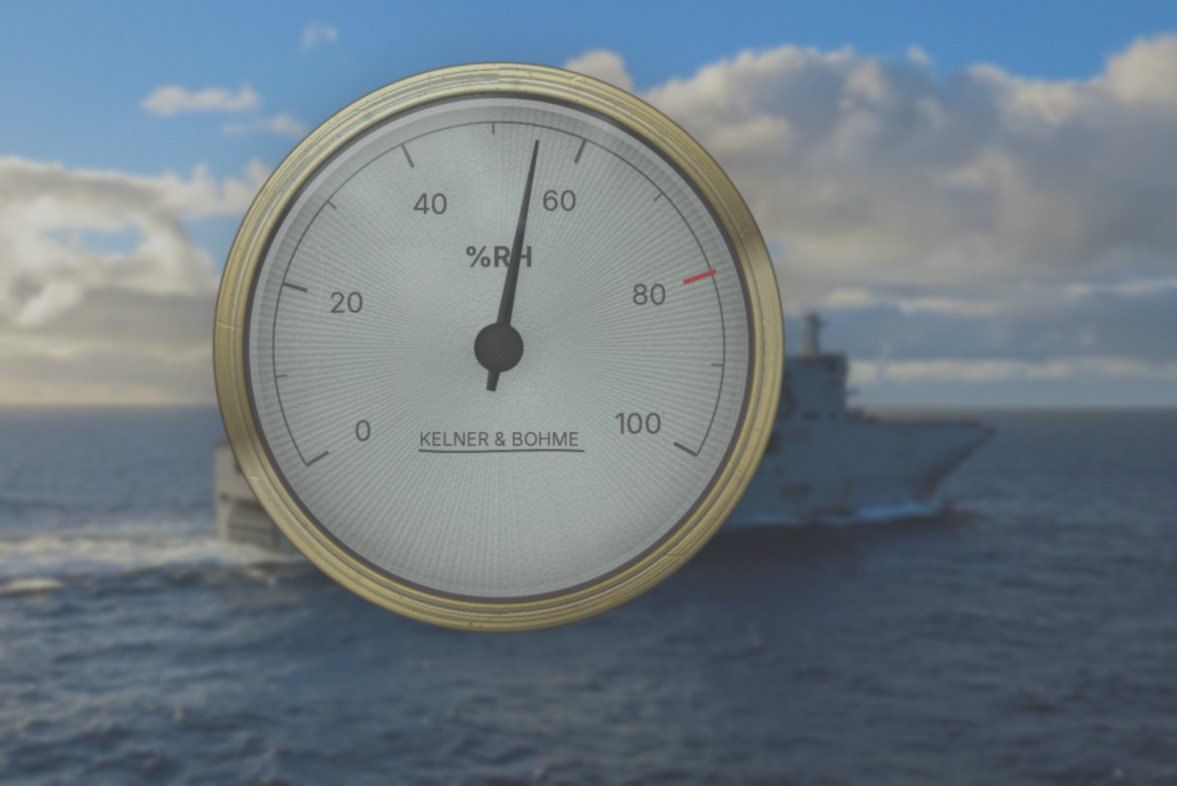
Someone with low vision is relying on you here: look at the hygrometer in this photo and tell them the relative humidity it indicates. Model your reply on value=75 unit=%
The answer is value=55 unit=%
